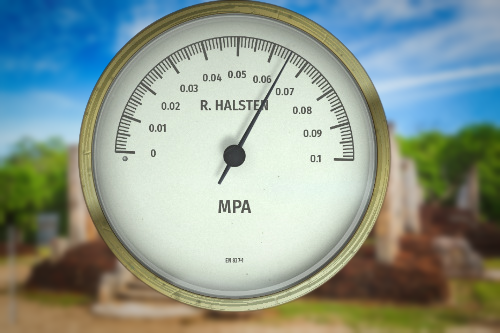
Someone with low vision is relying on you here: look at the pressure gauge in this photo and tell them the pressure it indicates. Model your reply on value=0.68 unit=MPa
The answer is value=0.065 unit=MPa
